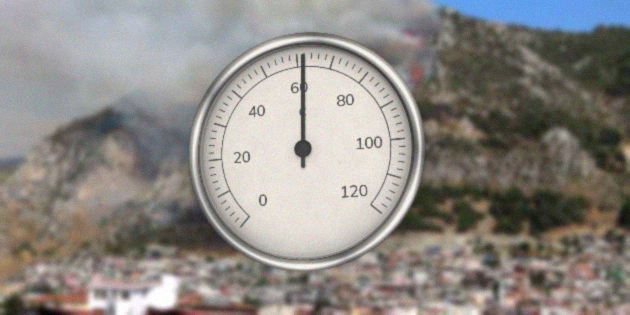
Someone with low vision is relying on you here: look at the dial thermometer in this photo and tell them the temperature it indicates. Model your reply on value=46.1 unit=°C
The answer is value=62 unit=°C
